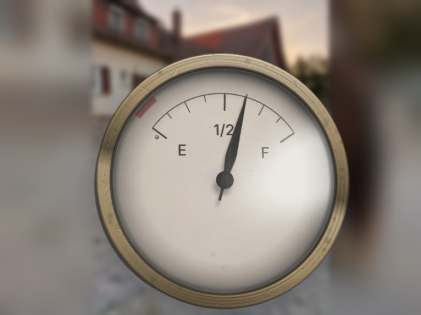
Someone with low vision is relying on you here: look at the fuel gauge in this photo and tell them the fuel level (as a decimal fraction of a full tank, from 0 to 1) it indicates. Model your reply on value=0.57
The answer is value=0.625
